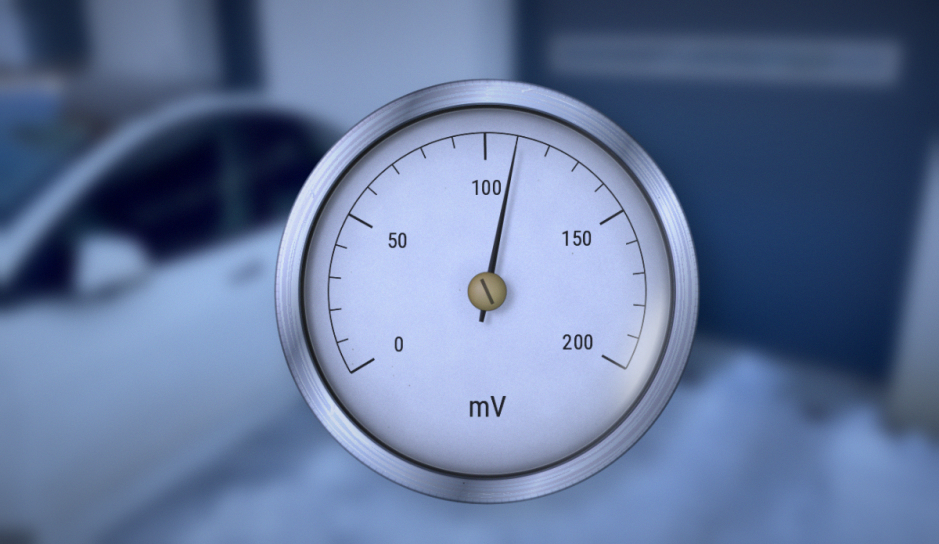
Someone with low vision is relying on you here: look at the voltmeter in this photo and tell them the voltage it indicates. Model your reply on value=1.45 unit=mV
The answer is value=110 unit=mV
